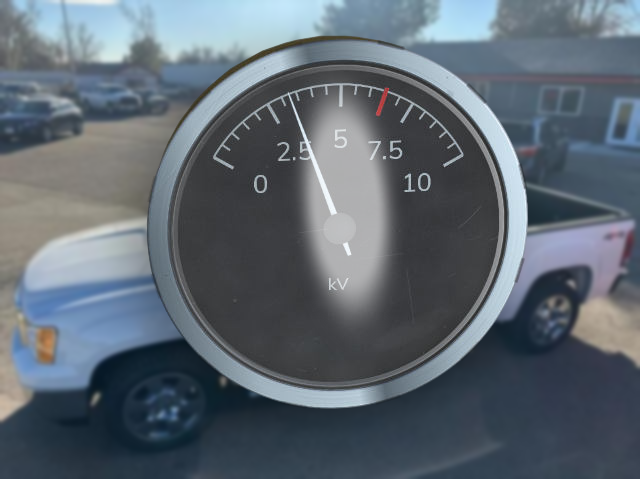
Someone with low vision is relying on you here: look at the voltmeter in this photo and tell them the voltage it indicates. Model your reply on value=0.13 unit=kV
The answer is value=3.25 unit=kV
